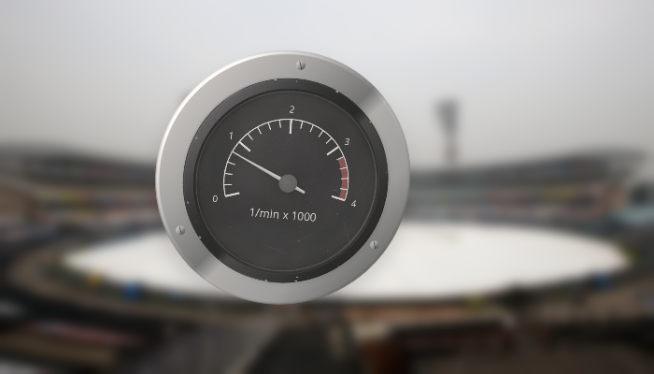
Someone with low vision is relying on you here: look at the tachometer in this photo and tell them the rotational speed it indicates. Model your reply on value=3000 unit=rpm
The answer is value=800 unit=rpm
